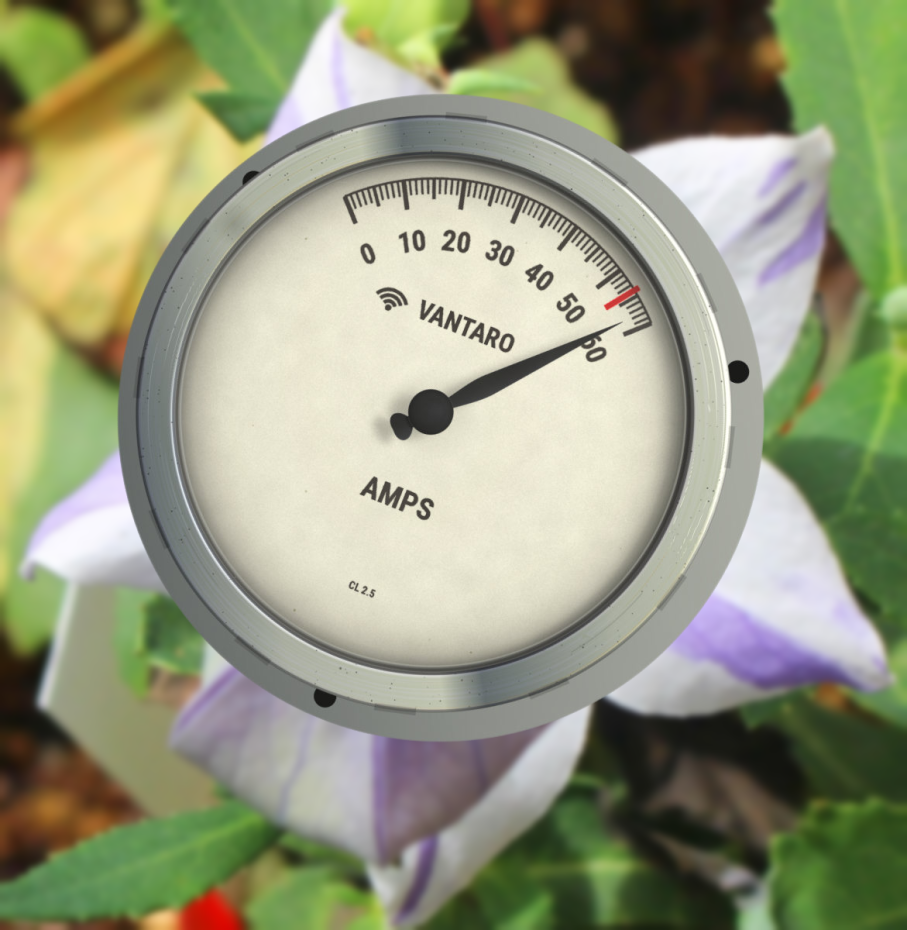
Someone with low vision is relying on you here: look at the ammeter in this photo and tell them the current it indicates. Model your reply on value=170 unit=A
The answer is value=58 unit=A
